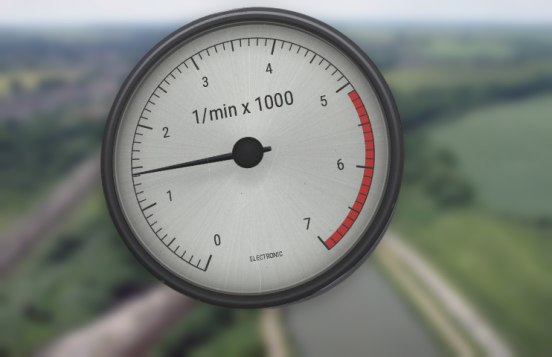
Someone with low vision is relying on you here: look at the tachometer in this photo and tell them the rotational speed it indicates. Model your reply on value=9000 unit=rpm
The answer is value=1400 unit=rpm
